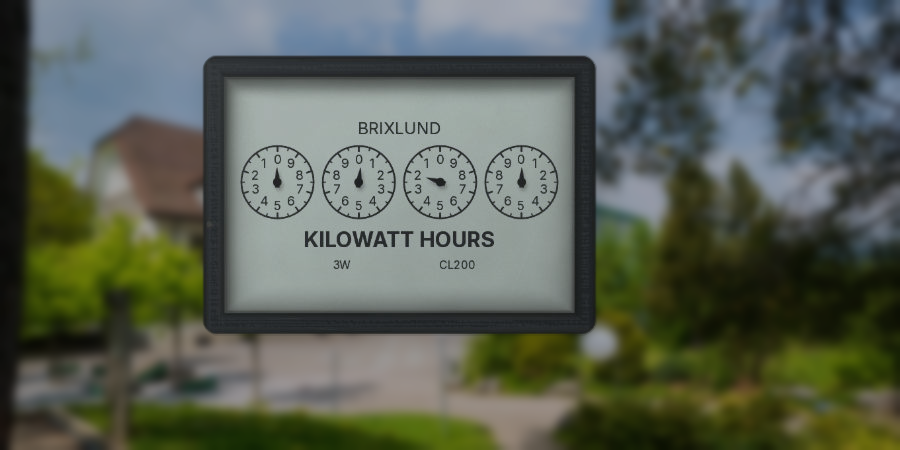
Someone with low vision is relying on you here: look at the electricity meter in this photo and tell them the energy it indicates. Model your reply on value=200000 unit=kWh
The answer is value=20 unit=kWh
